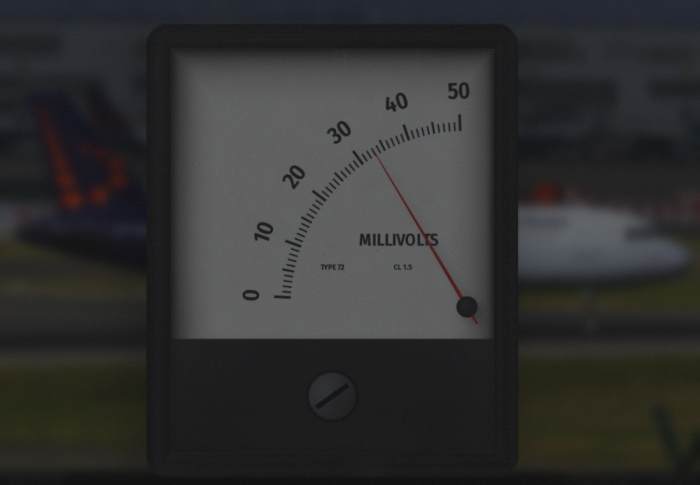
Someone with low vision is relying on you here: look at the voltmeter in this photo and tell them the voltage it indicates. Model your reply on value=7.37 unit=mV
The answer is value=33 unit=mV
